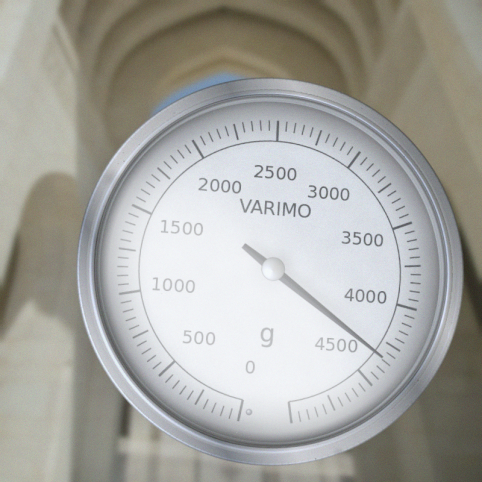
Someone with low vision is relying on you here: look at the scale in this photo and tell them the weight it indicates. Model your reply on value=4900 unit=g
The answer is value=4350 unit=g
